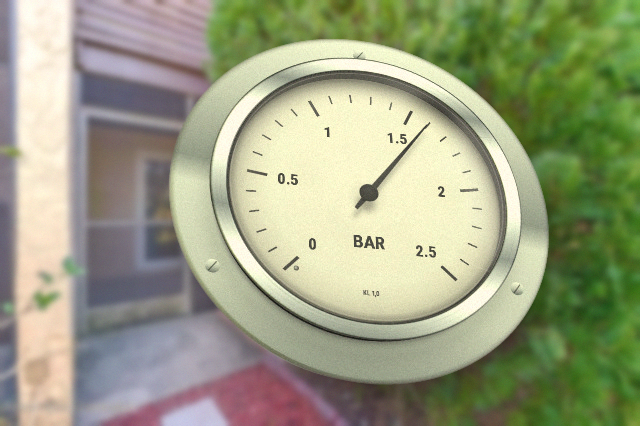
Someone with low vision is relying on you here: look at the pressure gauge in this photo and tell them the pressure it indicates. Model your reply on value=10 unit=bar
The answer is value=1.6 unit=bar
